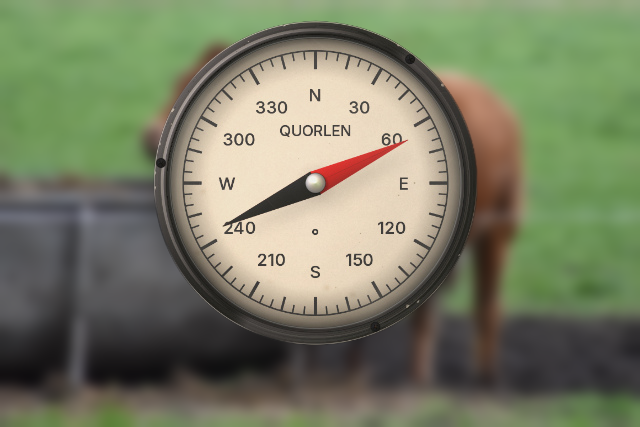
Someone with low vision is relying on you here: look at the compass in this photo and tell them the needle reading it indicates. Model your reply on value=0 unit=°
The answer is value=65 unit=°
